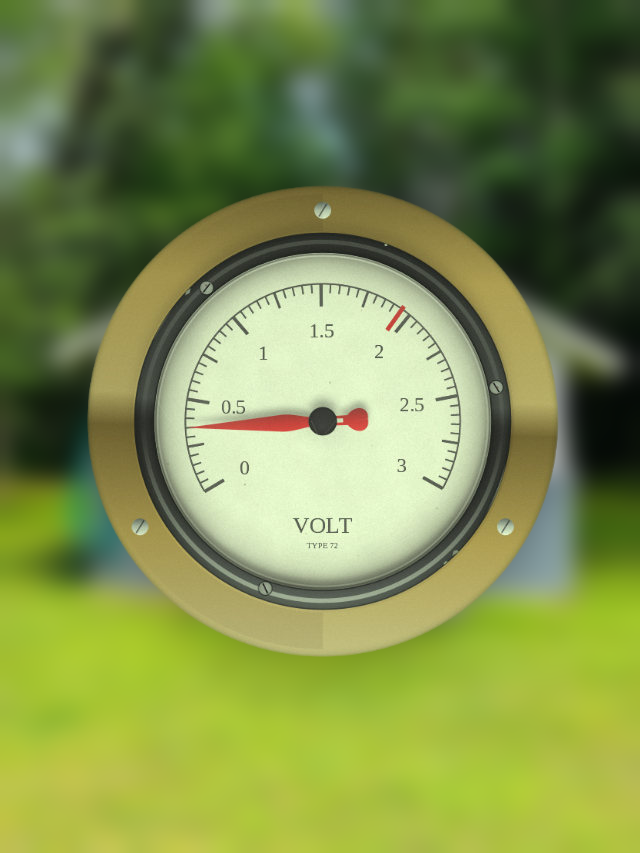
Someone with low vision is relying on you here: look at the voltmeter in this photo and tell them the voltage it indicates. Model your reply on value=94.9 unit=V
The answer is value=0.35 unit=V
